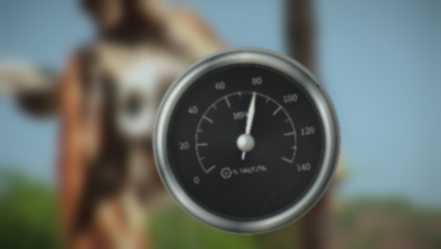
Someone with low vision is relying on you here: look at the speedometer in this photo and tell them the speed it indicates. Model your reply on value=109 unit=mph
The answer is value=80 unit=mph
